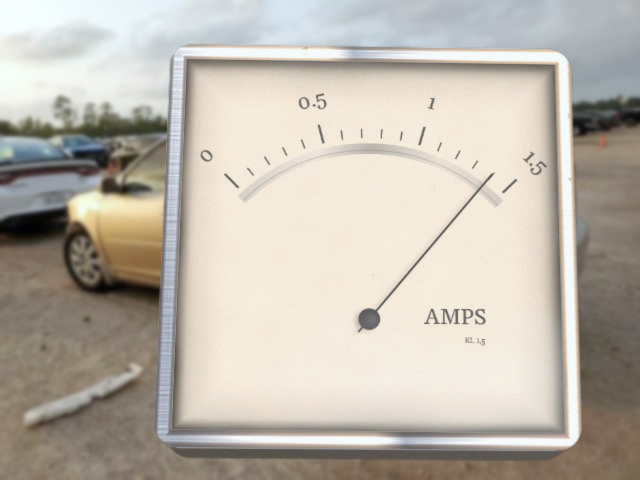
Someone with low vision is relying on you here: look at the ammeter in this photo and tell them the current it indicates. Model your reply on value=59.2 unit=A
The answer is value=1.4 unit=A
